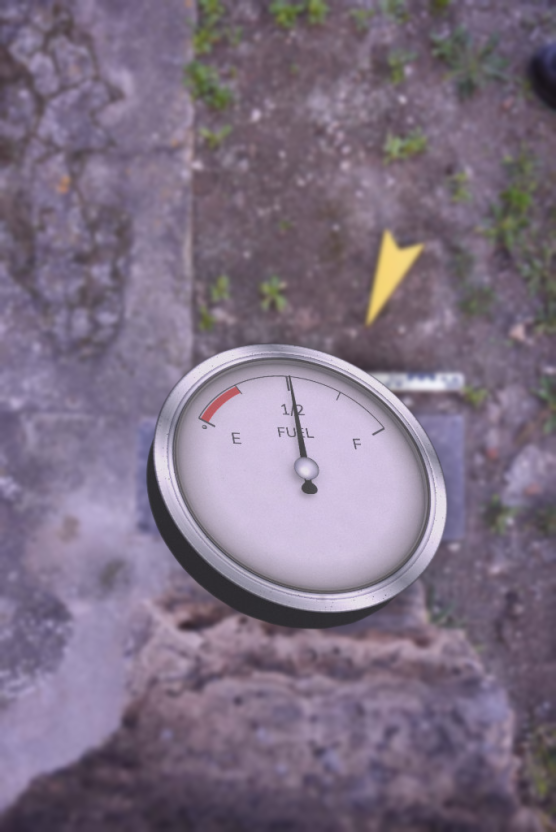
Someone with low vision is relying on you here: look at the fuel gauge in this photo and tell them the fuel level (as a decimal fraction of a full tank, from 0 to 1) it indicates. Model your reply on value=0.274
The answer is value=0.5
